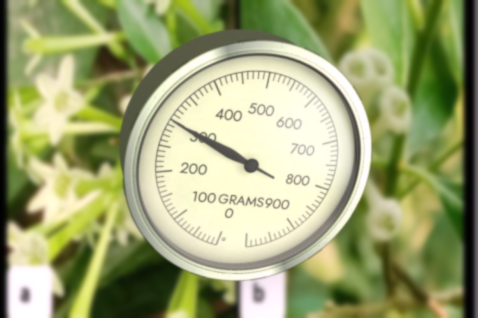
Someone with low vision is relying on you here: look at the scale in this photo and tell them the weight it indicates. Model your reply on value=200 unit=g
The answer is value=300 unit=g
